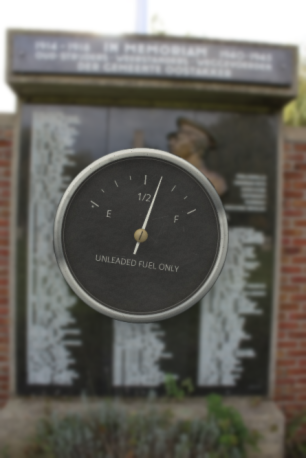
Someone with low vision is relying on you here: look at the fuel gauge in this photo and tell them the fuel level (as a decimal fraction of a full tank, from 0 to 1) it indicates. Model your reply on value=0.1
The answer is value=0.625
